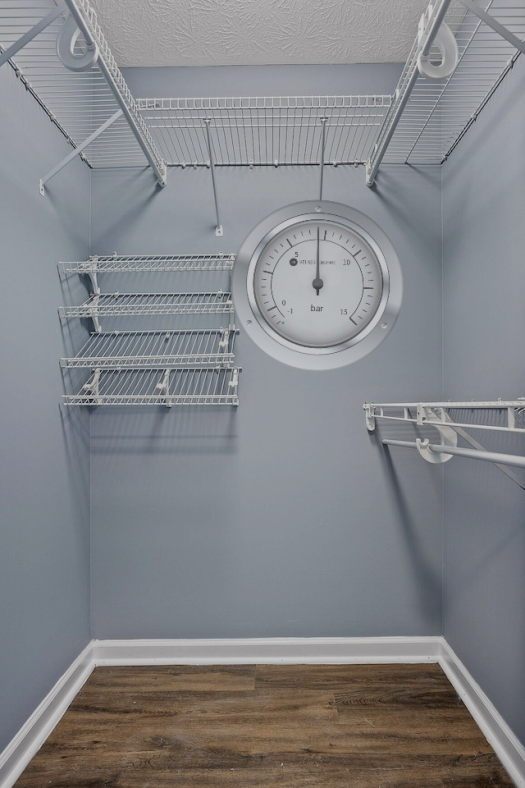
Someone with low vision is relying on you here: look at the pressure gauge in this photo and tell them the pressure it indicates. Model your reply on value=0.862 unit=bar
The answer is value=7 unit=bar
